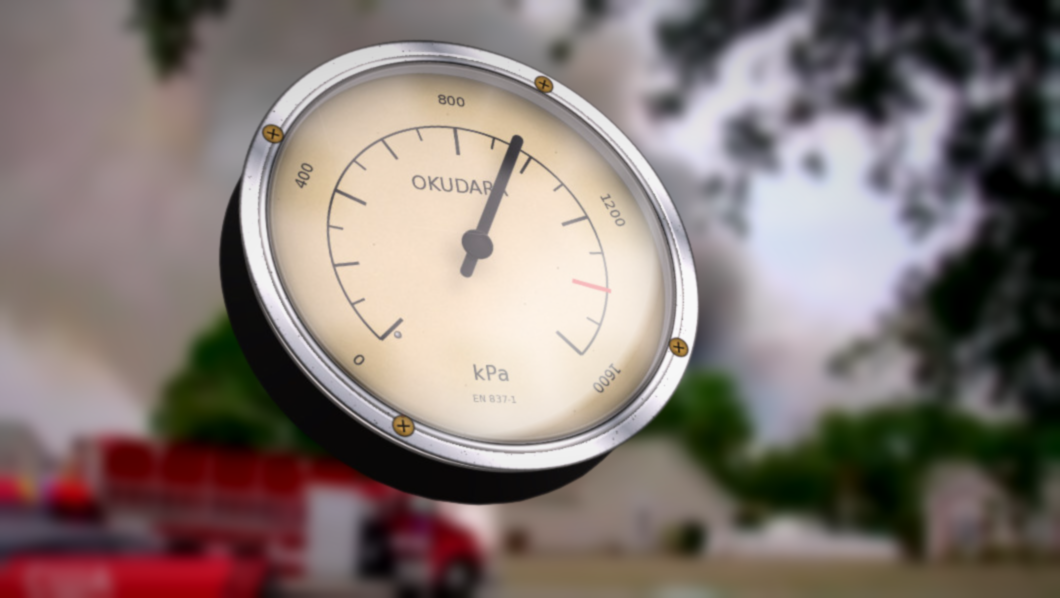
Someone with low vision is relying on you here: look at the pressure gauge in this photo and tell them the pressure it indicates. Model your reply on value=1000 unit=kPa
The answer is value=950 unit=kPa
